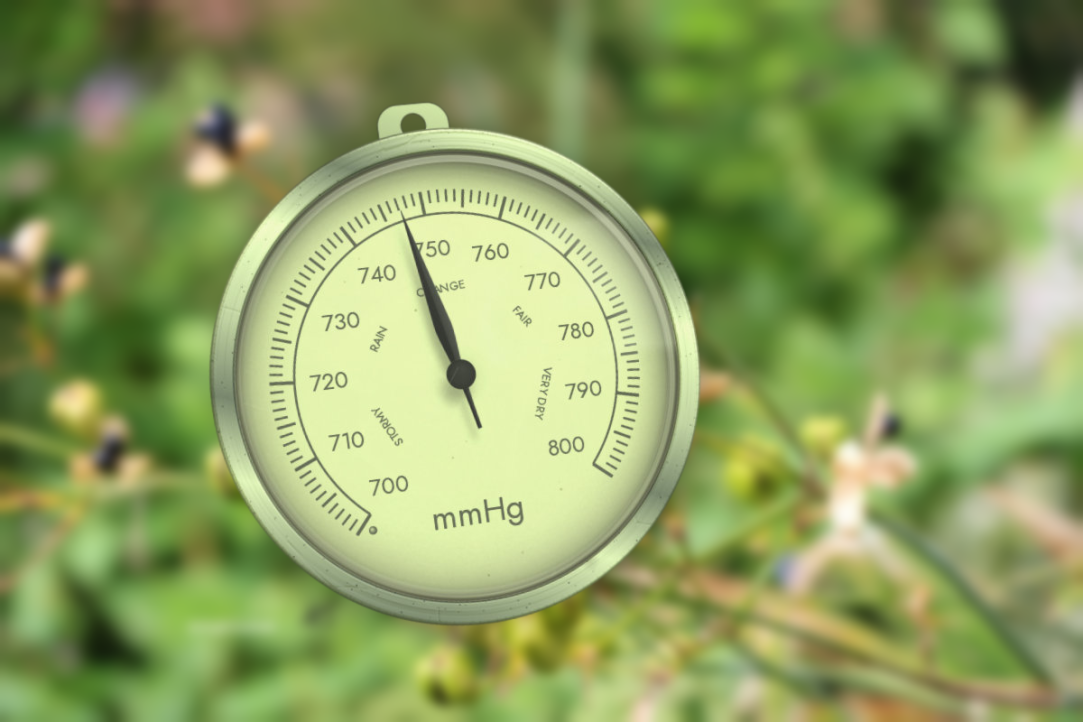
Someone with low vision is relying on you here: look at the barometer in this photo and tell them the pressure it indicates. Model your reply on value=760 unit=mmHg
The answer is value=747 unit=mmHg
